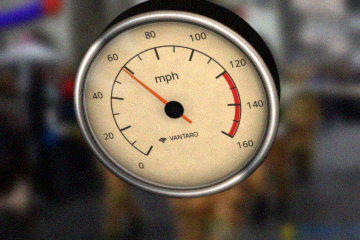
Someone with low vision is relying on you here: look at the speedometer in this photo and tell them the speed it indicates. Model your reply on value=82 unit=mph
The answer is value=60 unit=mph
